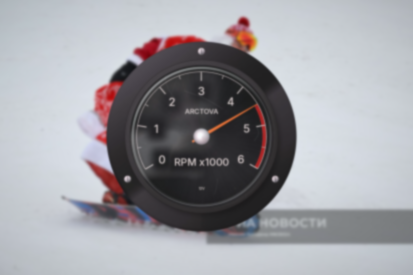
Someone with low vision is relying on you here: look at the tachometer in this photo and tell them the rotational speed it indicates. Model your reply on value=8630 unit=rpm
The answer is value=4500 unit=rpm
